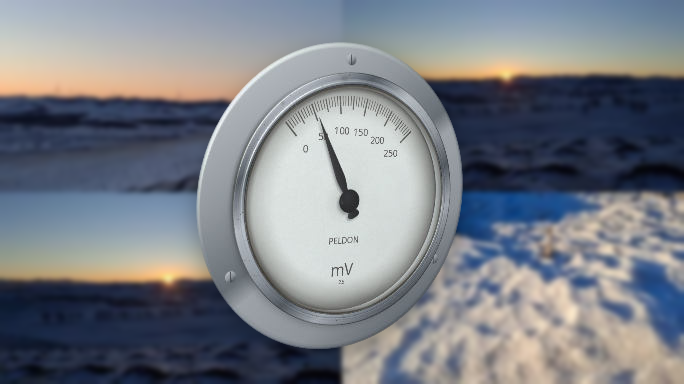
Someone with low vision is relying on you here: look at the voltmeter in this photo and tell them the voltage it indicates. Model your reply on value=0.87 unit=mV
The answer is value=50 unit=mV
